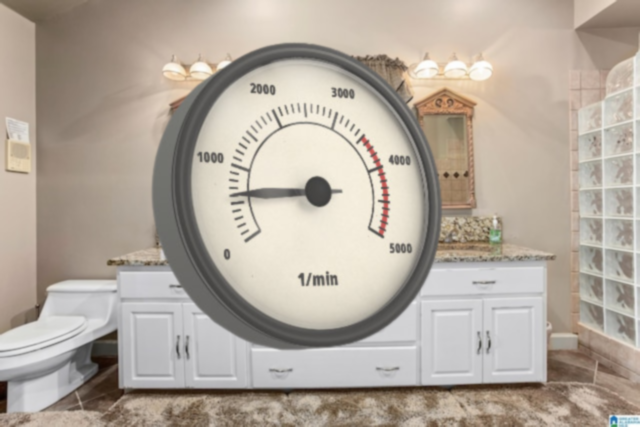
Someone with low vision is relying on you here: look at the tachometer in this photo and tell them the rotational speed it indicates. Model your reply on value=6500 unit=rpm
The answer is value=600 unit=rpm
